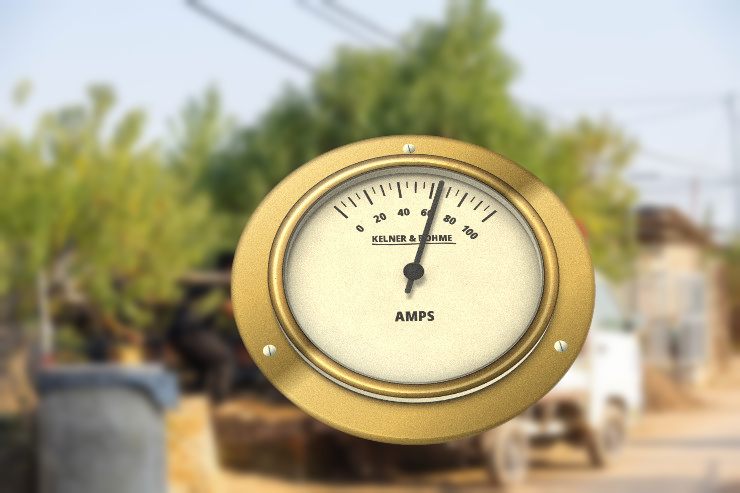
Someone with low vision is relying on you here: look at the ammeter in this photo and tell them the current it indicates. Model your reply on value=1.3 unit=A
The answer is value=65 unit=A
